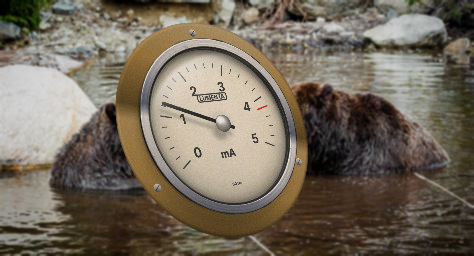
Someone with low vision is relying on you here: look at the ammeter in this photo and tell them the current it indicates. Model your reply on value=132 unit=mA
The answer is value=1.2 unit=mA
